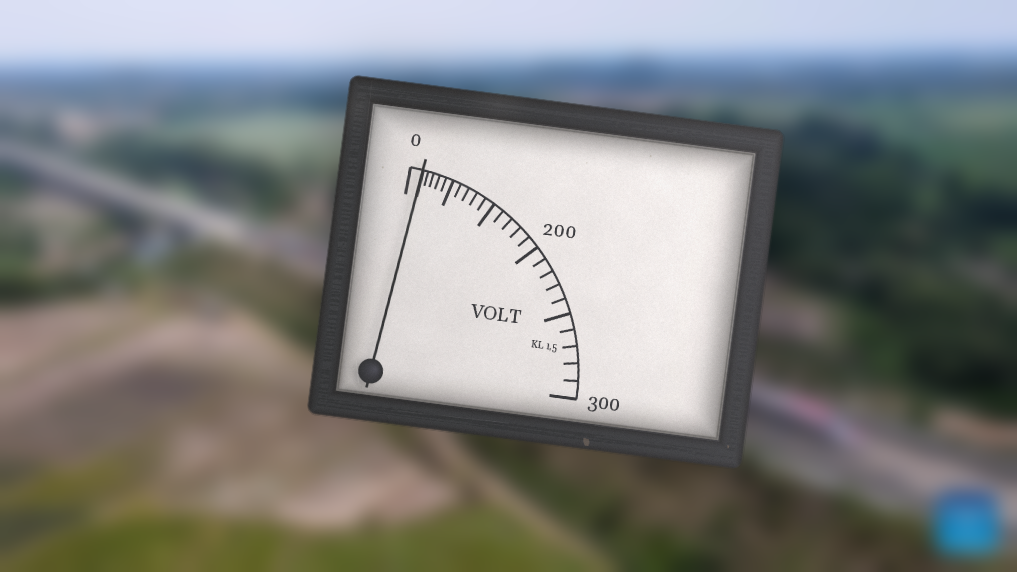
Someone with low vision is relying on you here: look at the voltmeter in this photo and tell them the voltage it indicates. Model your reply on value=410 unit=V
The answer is value=50 unit=V
